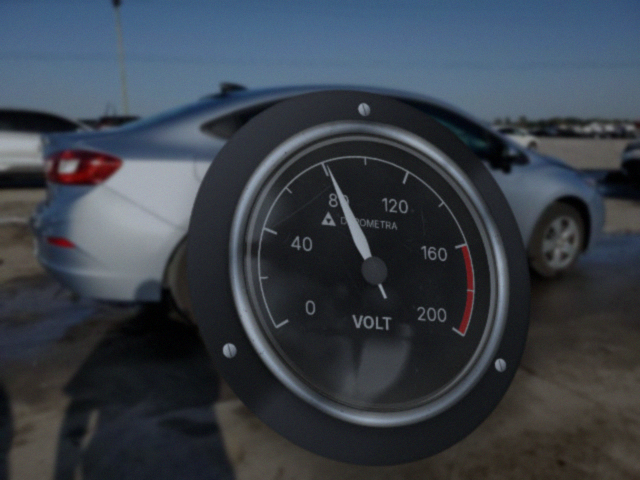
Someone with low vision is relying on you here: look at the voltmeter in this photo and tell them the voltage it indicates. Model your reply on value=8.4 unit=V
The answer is value=80 unit=V
